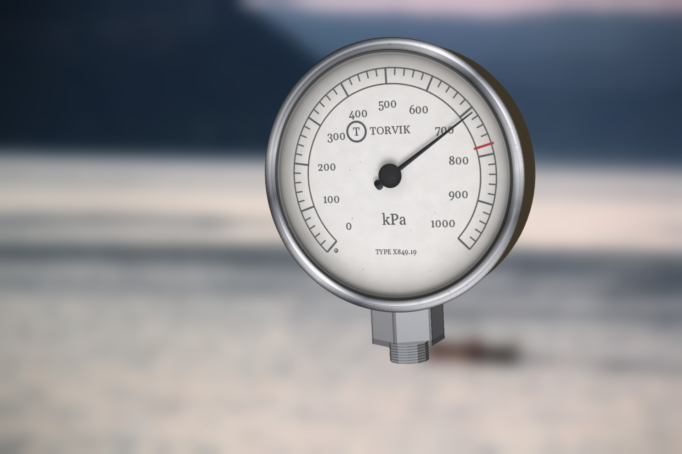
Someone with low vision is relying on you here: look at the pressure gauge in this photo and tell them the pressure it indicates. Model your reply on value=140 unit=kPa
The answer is value=710 unit=kPa
